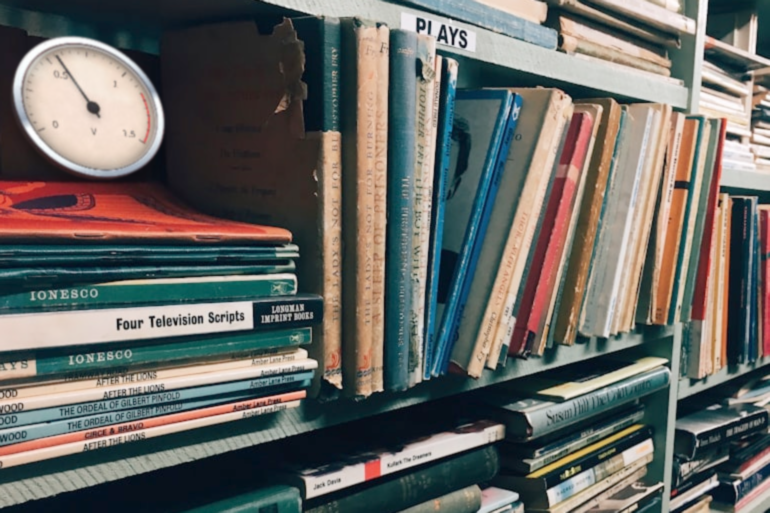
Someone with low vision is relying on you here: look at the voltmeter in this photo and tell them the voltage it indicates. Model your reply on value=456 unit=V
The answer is value=0.55 unit=V
